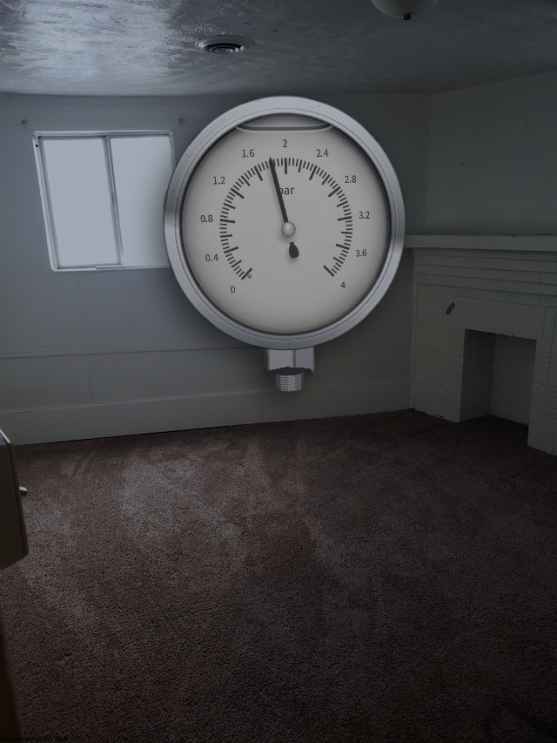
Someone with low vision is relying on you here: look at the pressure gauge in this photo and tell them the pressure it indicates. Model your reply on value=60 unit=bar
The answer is value=1.8 unit=bar
